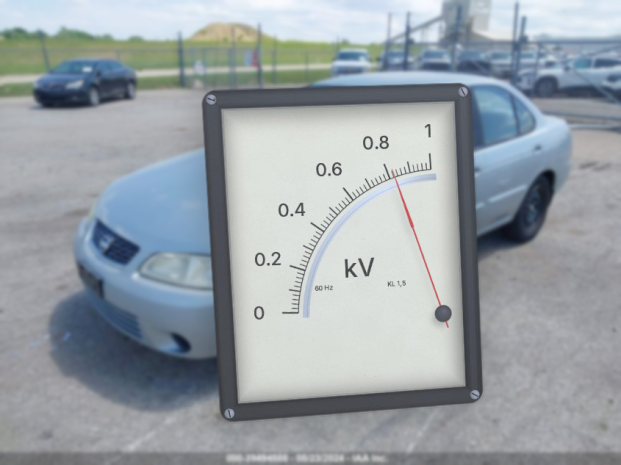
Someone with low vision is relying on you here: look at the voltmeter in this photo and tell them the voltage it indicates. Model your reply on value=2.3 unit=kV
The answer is value=0.82 unit=kV
